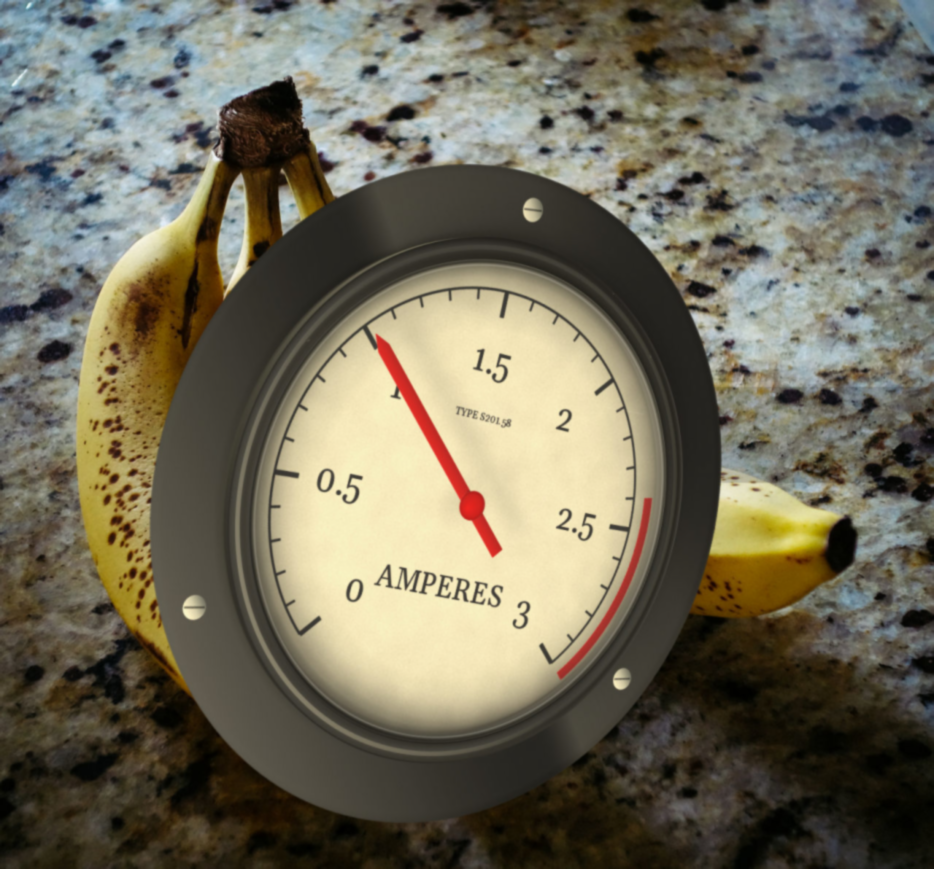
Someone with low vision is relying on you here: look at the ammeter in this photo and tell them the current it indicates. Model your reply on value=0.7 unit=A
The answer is value=1 unit=A
